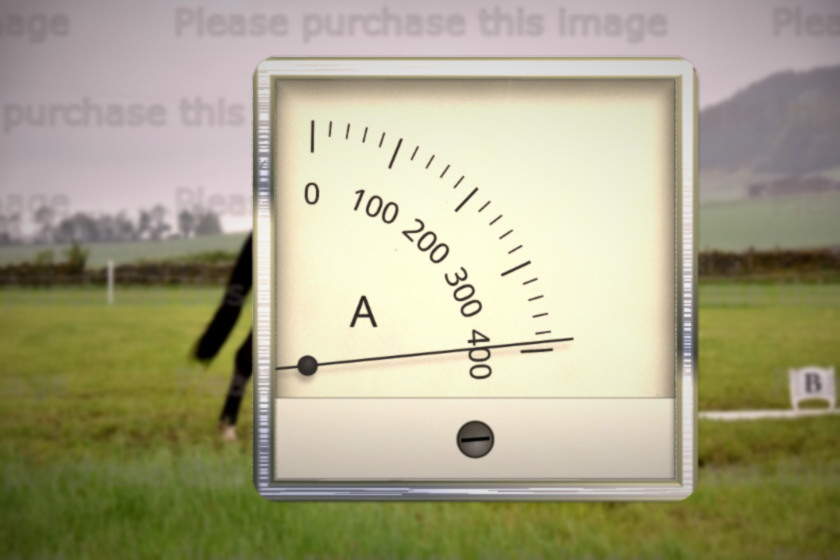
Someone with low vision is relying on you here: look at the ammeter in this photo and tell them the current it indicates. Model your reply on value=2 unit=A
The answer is value=390 unit=A
